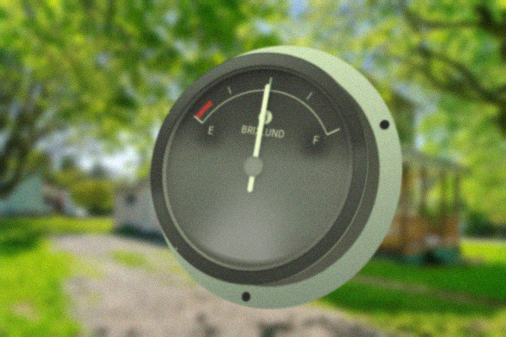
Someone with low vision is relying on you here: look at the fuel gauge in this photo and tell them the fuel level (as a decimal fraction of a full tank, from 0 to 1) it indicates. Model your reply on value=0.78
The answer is value=0.5
